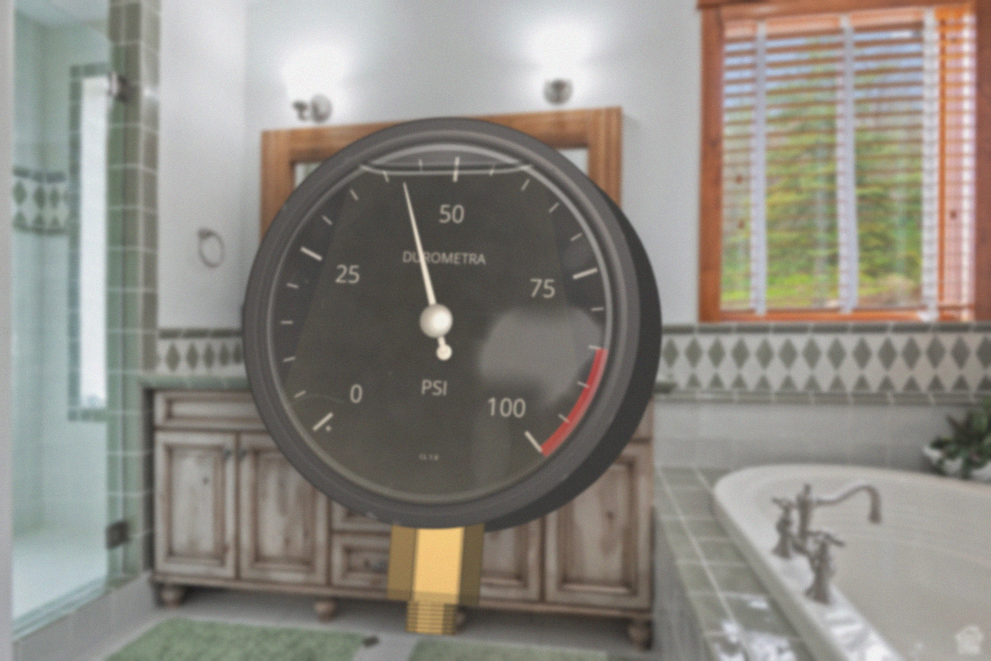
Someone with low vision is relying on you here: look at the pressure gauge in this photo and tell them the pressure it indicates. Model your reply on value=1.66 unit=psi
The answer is value=42.5 unit=psi
